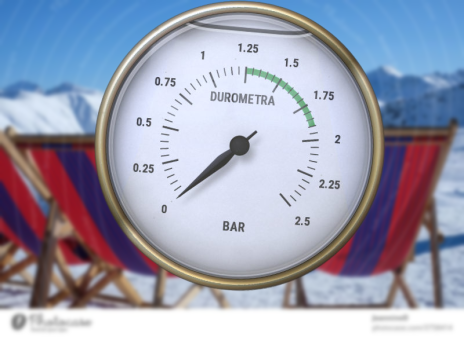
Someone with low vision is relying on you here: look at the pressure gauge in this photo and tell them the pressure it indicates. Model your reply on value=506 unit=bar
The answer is value=0 unit=bar
